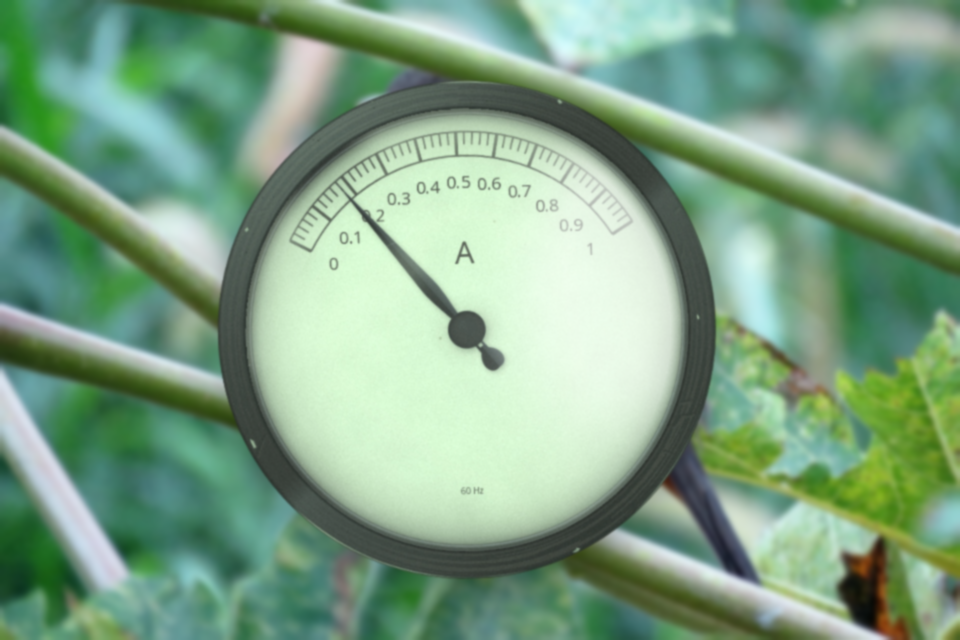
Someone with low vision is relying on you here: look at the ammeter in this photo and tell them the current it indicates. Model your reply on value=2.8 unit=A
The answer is value=0.18 unit=A
